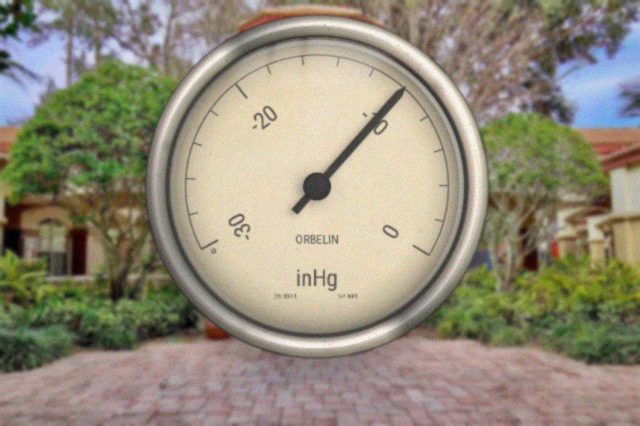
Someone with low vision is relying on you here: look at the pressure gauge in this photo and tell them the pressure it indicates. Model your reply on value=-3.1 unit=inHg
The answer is value=-10 unit=inHg
